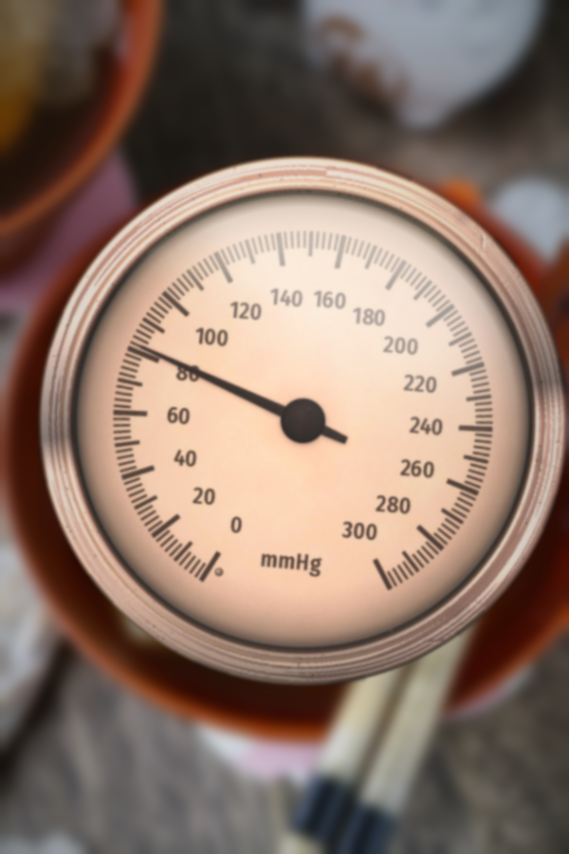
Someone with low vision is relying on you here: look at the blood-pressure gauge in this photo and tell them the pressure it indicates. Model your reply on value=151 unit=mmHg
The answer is value=82 unit=mmHg
